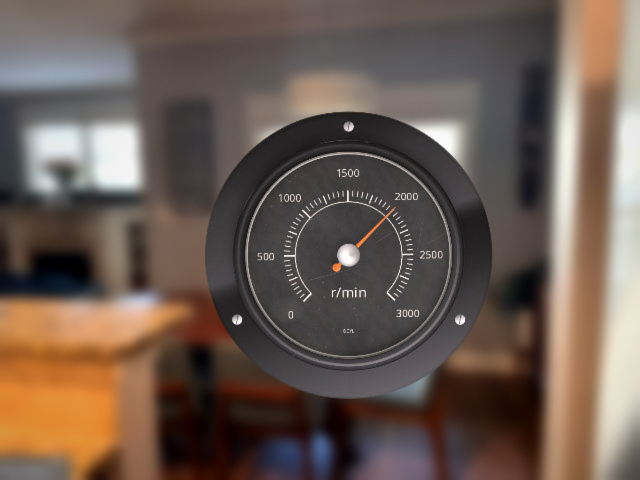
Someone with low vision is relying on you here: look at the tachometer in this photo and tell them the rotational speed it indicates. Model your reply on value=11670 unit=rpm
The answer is value=2000 unit=rpm
